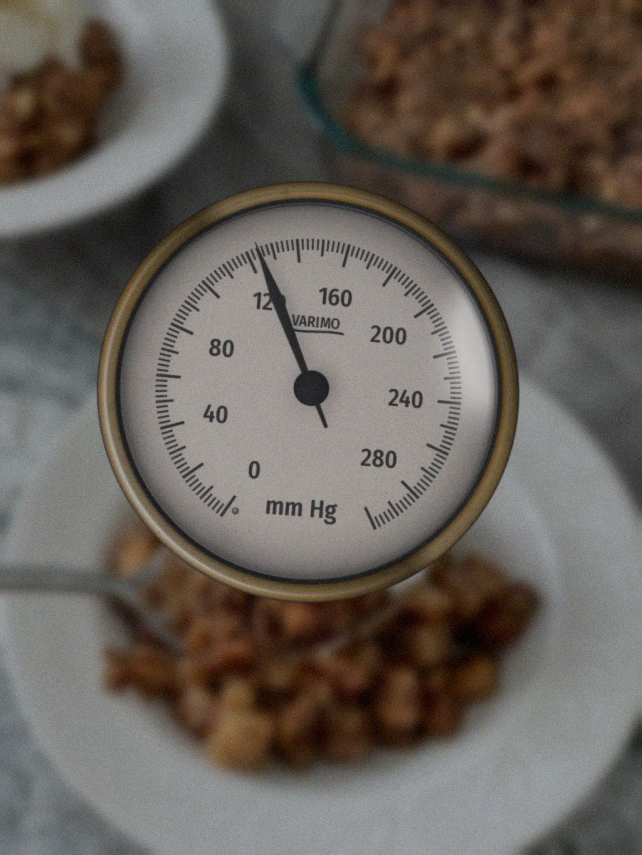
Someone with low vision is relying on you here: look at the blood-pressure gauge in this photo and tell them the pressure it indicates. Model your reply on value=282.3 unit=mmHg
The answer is value=124 unit=mmHg
